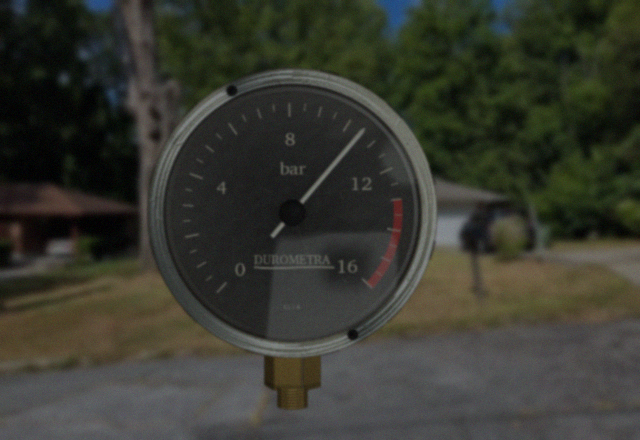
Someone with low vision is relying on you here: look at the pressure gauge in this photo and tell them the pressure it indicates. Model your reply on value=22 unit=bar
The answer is value=10.5 unit=bar
